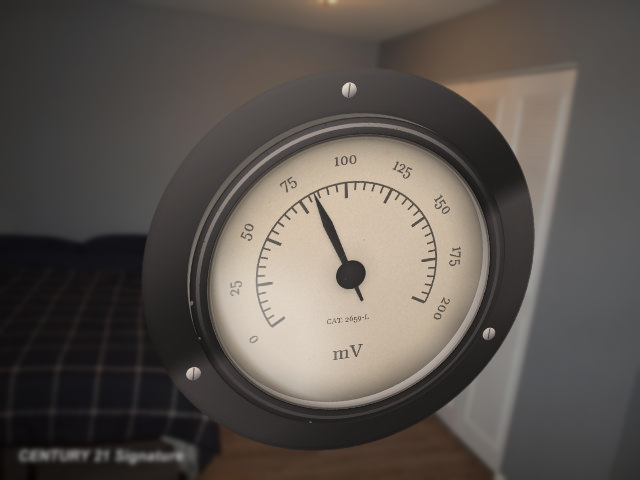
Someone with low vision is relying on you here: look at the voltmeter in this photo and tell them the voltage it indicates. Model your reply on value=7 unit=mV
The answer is value=82.5 unit=mV
